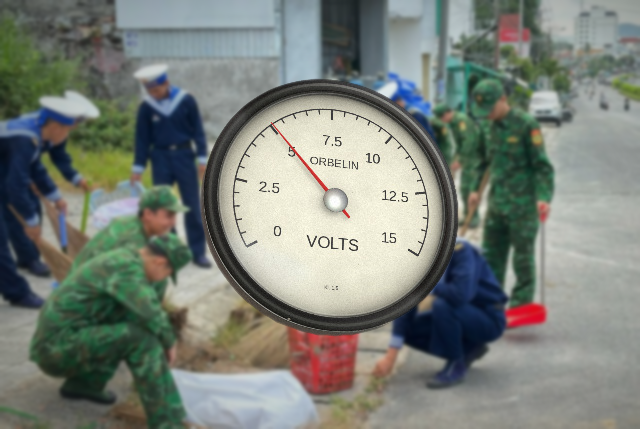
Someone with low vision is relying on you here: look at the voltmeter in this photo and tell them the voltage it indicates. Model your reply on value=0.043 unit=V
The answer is value=5 unit=V
